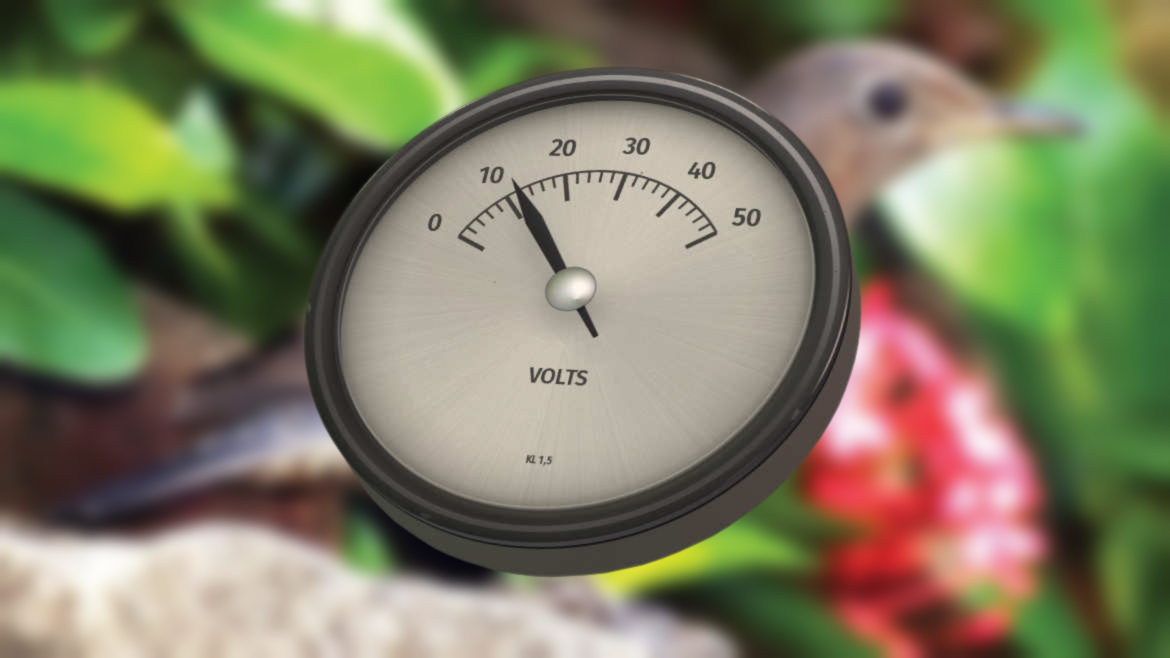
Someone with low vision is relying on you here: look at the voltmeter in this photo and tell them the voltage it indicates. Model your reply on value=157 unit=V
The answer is value=12 unit=V
